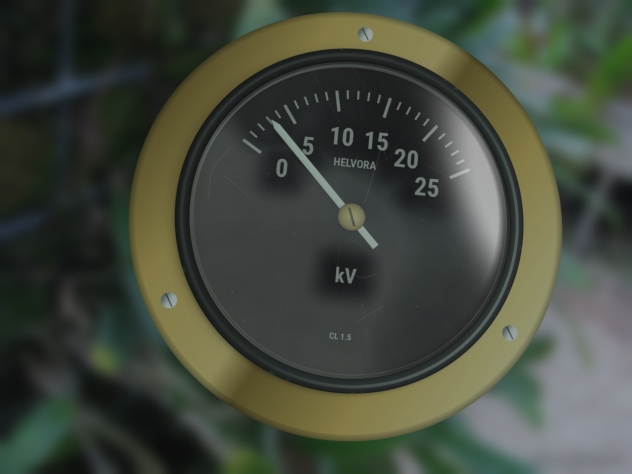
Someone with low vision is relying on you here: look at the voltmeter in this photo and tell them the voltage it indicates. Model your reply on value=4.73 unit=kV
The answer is value=3 unit=kV
